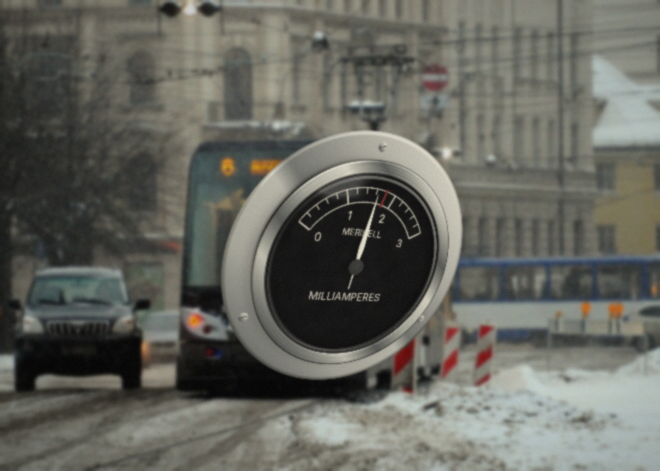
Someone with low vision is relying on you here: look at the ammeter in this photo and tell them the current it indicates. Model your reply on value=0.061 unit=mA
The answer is value=1.6 unit=mA
